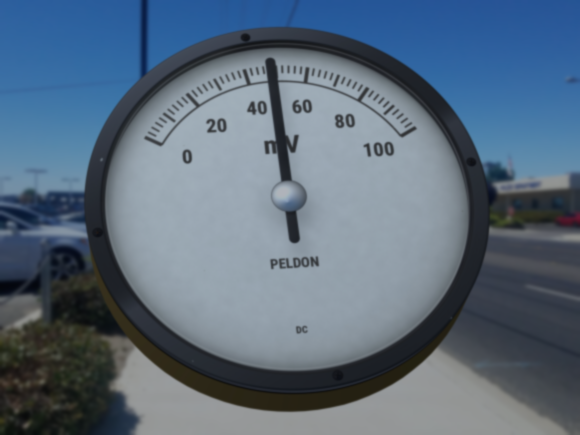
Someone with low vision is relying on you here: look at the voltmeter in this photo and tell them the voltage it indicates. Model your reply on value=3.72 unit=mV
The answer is value=48 unit=mV
